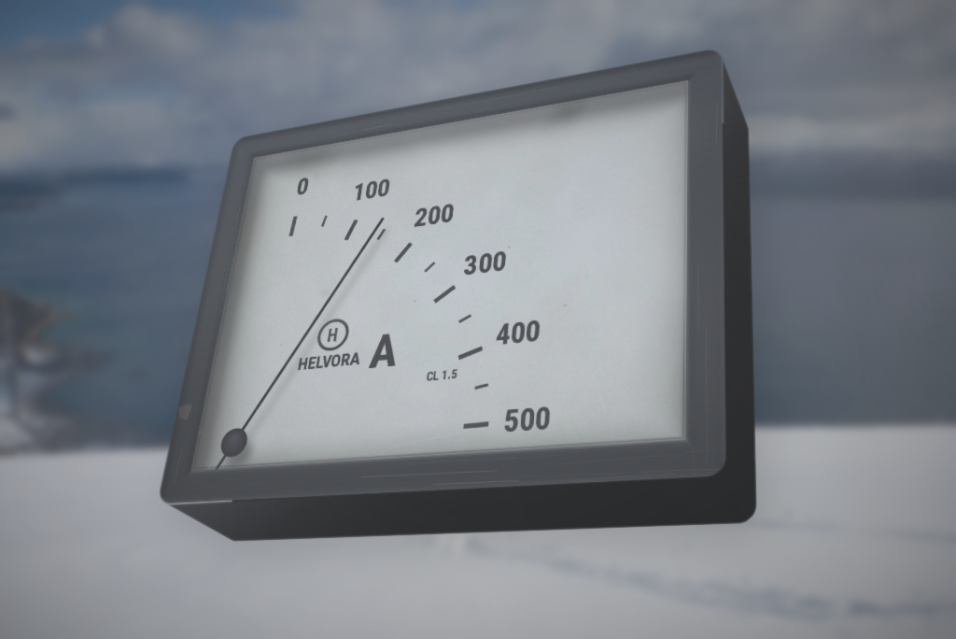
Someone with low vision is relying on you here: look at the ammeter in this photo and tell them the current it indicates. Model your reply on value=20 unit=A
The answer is value=150 unit=A
